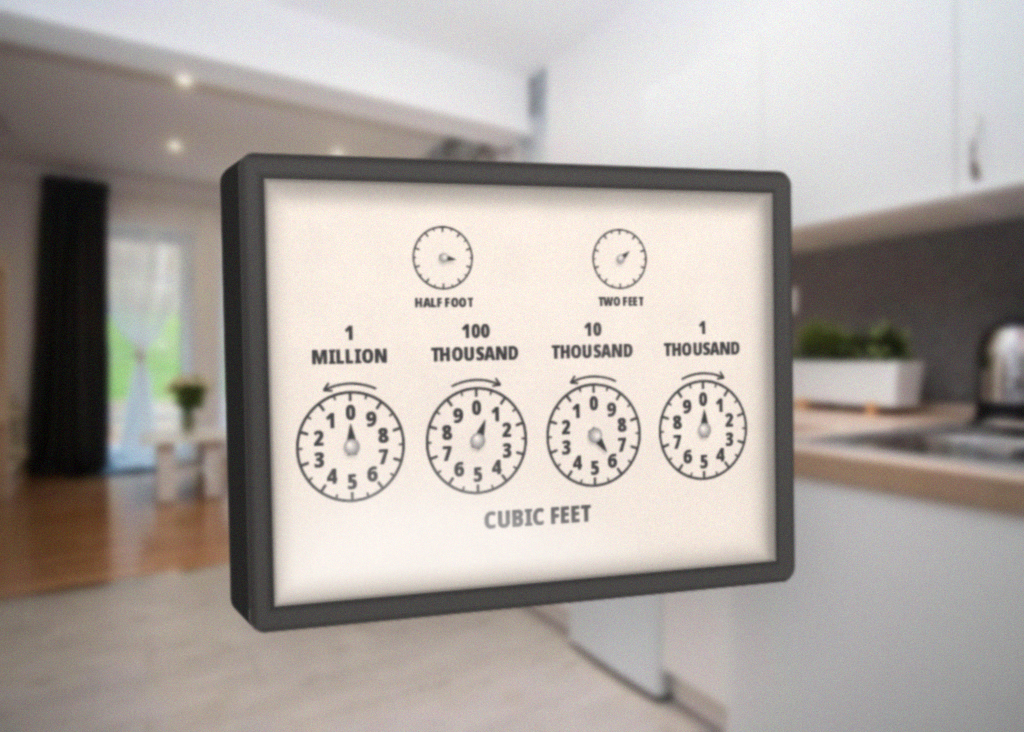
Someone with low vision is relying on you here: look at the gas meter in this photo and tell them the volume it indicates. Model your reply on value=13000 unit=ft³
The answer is value=6000 unit=ft³
